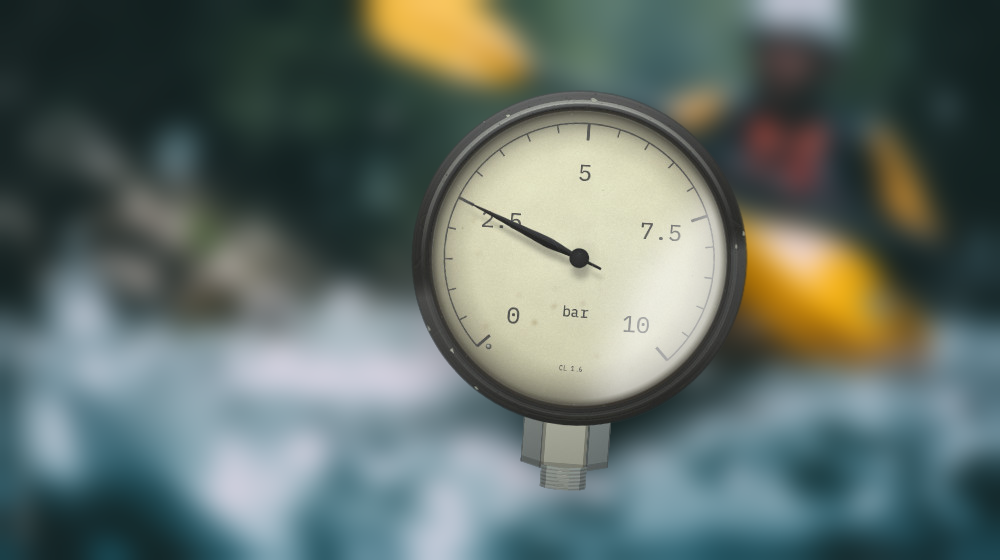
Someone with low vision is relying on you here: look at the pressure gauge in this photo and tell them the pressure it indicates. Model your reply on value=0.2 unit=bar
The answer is value=2.5 unit=bar
